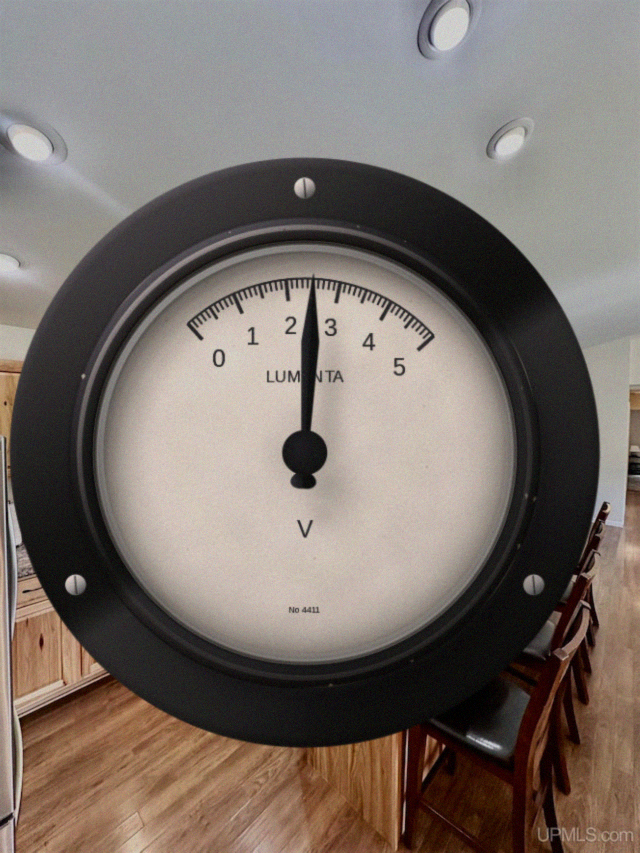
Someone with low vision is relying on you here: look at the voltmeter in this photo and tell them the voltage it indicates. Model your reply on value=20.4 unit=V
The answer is value=2.5 unit=V
